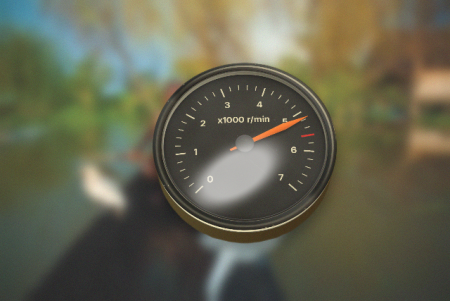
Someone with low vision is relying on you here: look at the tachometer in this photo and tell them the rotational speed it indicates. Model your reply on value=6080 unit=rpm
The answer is value=5200 unit=rpm
